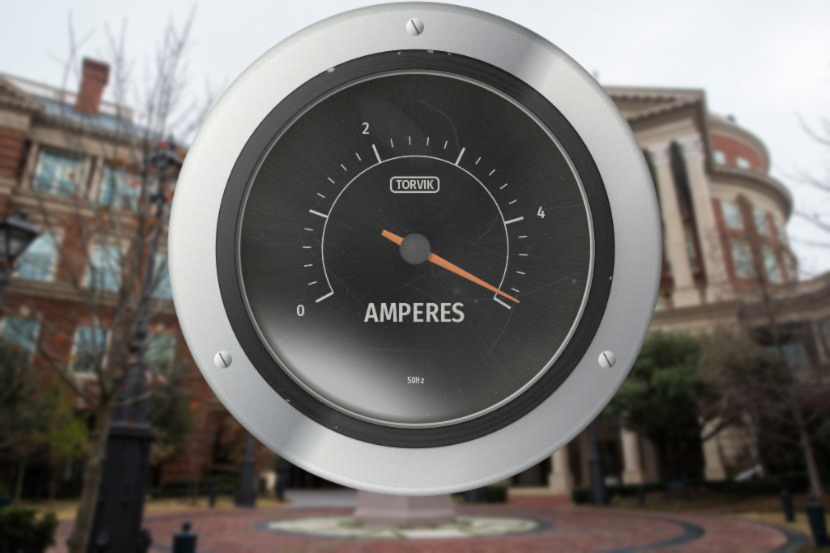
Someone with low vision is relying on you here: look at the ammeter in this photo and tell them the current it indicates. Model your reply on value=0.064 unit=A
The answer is value=4.9 unit=A
